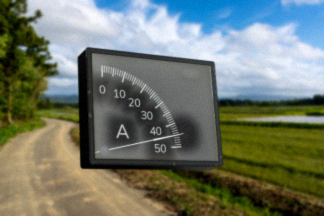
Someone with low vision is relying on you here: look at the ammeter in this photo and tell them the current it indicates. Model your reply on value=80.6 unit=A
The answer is value=45 unit=A
